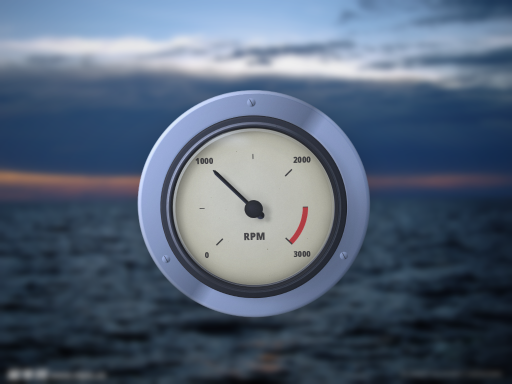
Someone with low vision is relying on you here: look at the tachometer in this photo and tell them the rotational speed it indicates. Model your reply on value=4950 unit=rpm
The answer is value=1000 unit=rpm
